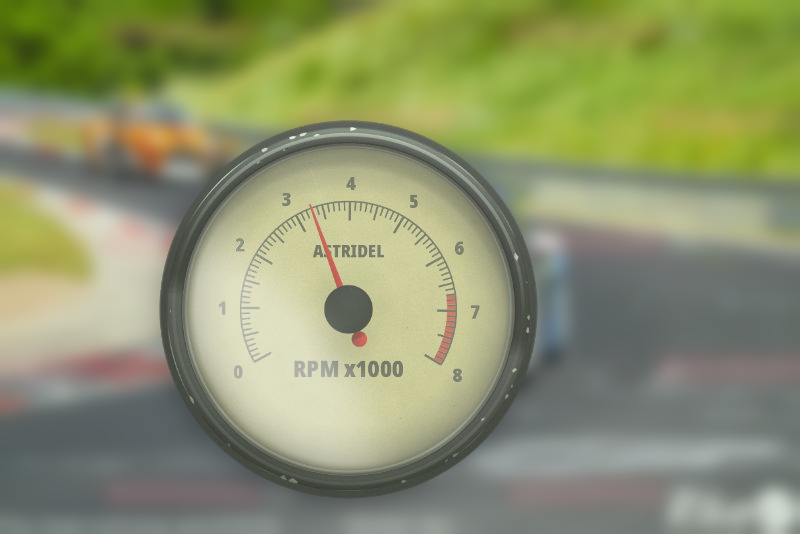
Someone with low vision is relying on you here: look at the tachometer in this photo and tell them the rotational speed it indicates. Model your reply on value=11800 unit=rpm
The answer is value=3300 unit=rpm
